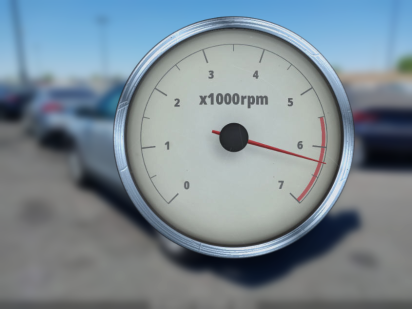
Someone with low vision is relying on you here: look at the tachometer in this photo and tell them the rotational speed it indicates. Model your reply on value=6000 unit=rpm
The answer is value=6250 unit=rpm
